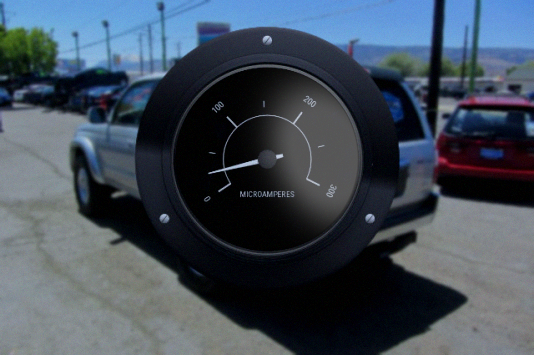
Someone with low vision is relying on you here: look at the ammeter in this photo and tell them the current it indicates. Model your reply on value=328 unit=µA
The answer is value=25 unit=µA
